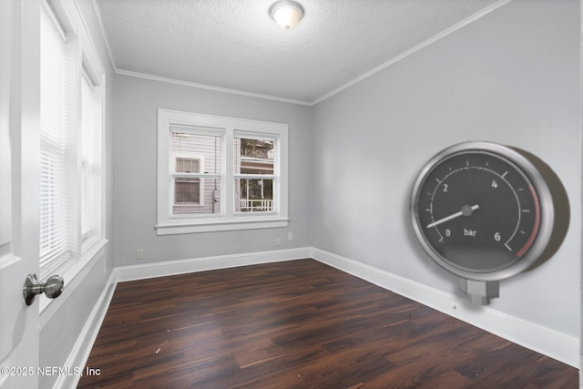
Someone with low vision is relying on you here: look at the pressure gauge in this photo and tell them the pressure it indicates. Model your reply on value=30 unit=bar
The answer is value=0.5 unit=bar
